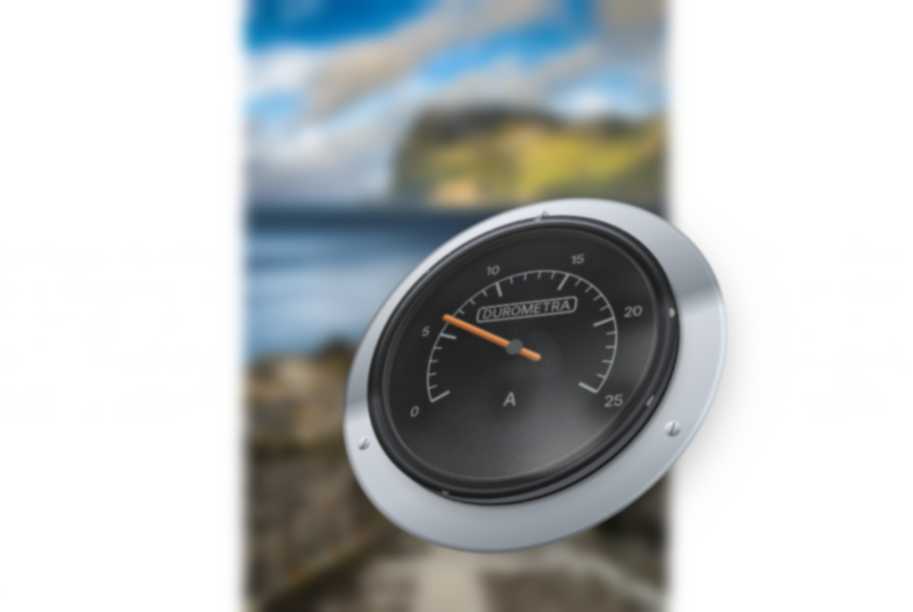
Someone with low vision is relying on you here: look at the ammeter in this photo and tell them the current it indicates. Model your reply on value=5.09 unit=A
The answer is value=6 unit=A
